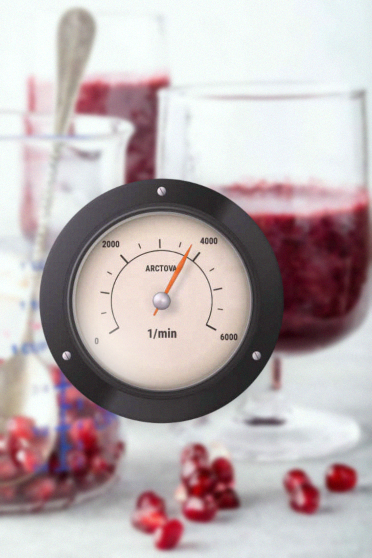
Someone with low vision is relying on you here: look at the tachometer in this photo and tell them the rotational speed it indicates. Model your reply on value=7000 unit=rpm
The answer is value=3750 unit=rpm
